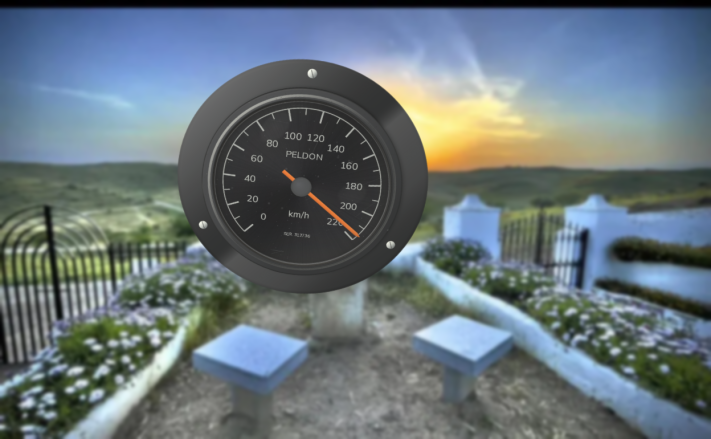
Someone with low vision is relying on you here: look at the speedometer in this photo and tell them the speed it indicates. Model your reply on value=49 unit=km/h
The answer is value=215 unit=km/h
